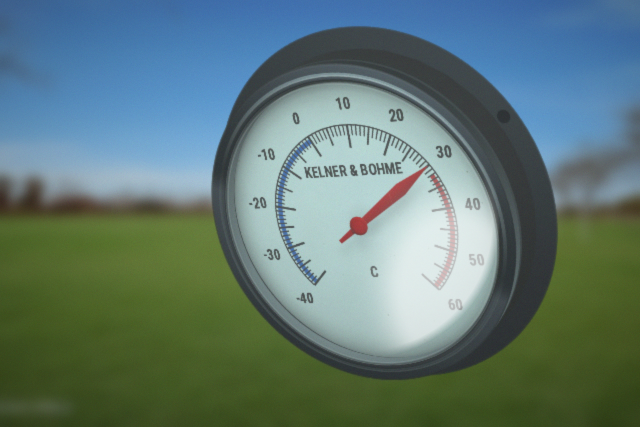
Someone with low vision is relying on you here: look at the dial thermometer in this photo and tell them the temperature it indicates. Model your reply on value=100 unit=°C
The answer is value=30 unit=°C
